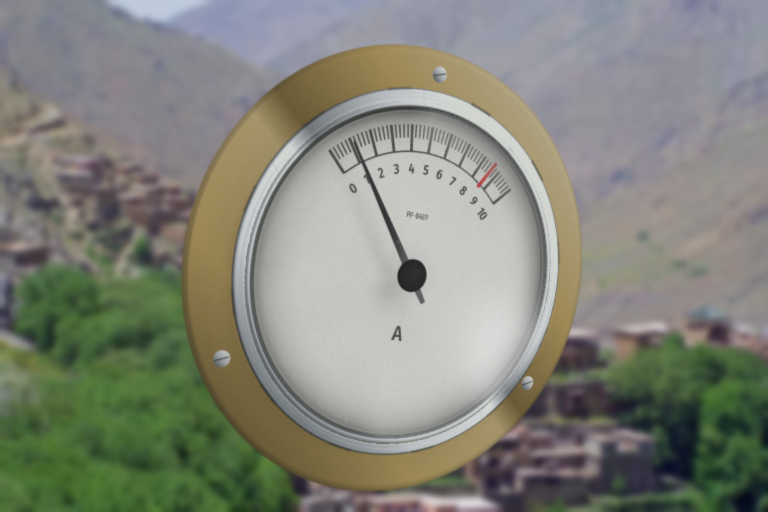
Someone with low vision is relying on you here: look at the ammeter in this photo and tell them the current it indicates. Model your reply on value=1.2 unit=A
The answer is value=1 unit=A
